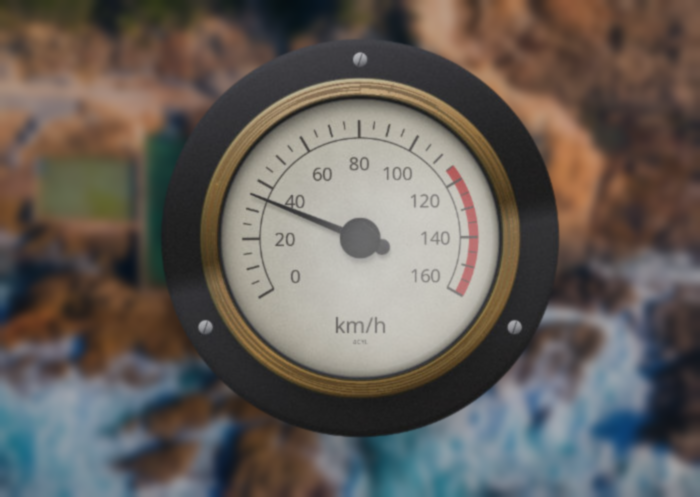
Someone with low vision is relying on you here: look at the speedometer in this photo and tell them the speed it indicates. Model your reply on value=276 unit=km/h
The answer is value=35 unit=km/h
